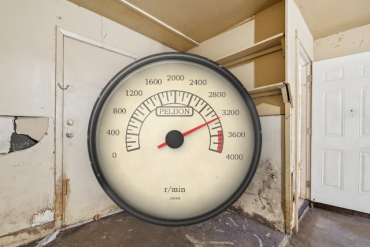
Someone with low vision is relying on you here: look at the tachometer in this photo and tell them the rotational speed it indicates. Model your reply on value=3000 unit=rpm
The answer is value=3200 unit=rpm
